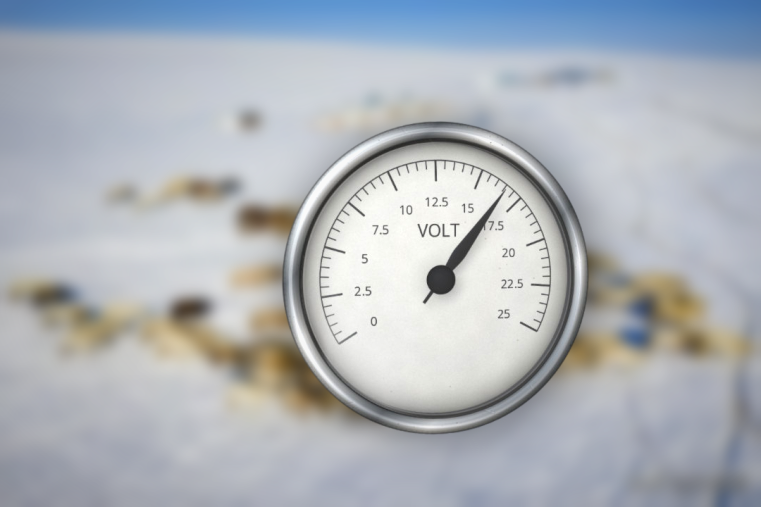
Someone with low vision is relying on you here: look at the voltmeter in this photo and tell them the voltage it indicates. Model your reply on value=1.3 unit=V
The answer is value=16.5 unit=V
